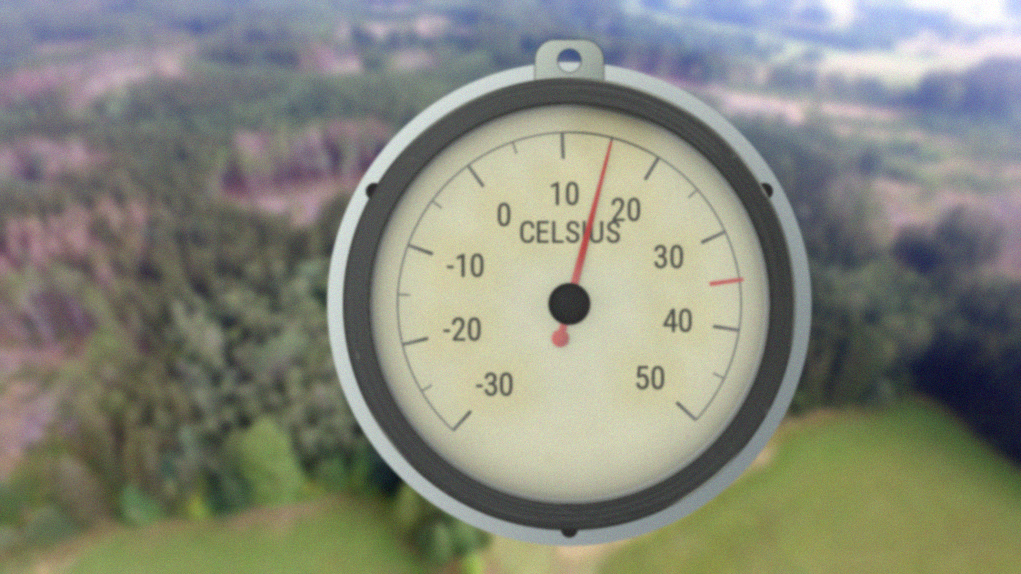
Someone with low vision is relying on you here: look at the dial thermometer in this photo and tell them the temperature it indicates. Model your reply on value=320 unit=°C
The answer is value=15 unit=°C
